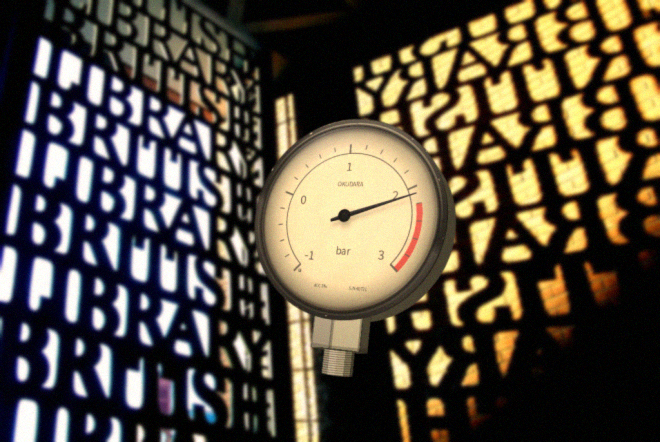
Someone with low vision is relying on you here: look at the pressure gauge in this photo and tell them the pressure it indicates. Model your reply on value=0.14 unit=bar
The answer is value=2.1 unit=bar
